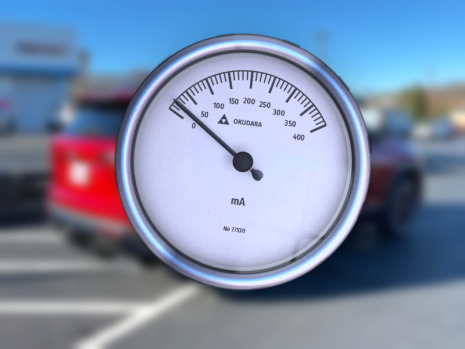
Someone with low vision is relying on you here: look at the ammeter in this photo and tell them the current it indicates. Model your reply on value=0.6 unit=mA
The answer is value=20 unit=mA
